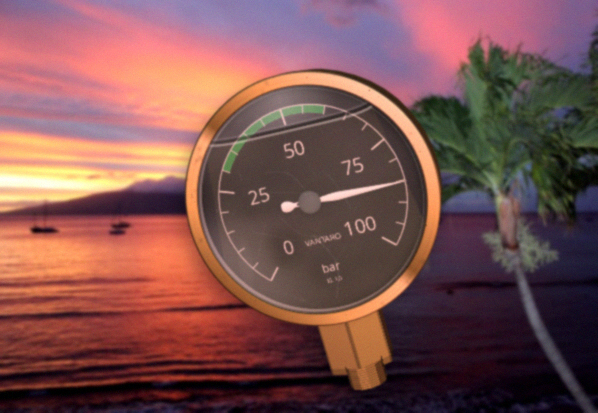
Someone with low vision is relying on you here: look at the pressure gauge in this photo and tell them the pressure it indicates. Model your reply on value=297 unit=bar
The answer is value=85 unit=bar
